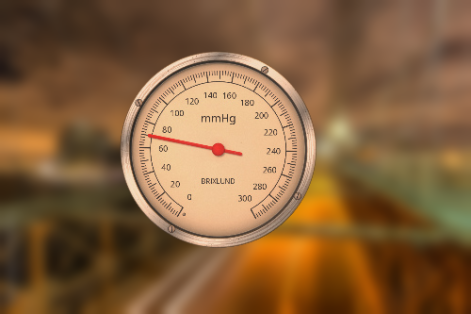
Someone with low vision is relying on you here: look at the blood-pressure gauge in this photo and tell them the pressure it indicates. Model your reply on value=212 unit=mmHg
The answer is value=70 unit=mmHg
